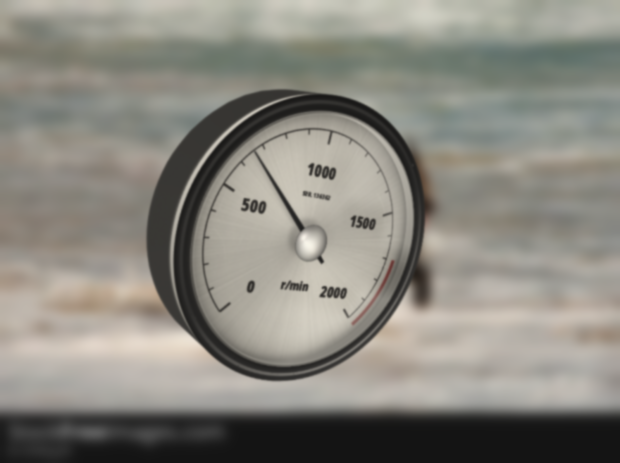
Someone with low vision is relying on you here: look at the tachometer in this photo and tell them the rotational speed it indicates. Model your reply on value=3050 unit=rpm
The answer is value=650 unit=rpm
